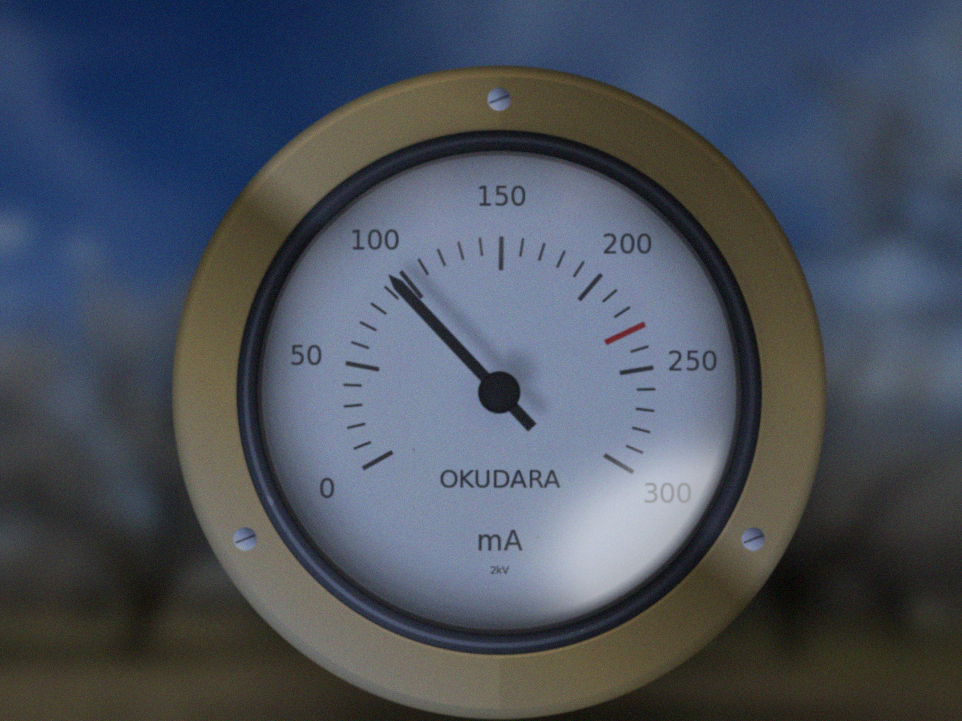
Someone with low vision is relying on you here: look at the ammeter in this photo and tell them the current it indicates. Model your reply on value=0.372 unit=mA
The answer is value=95 unit=mA
